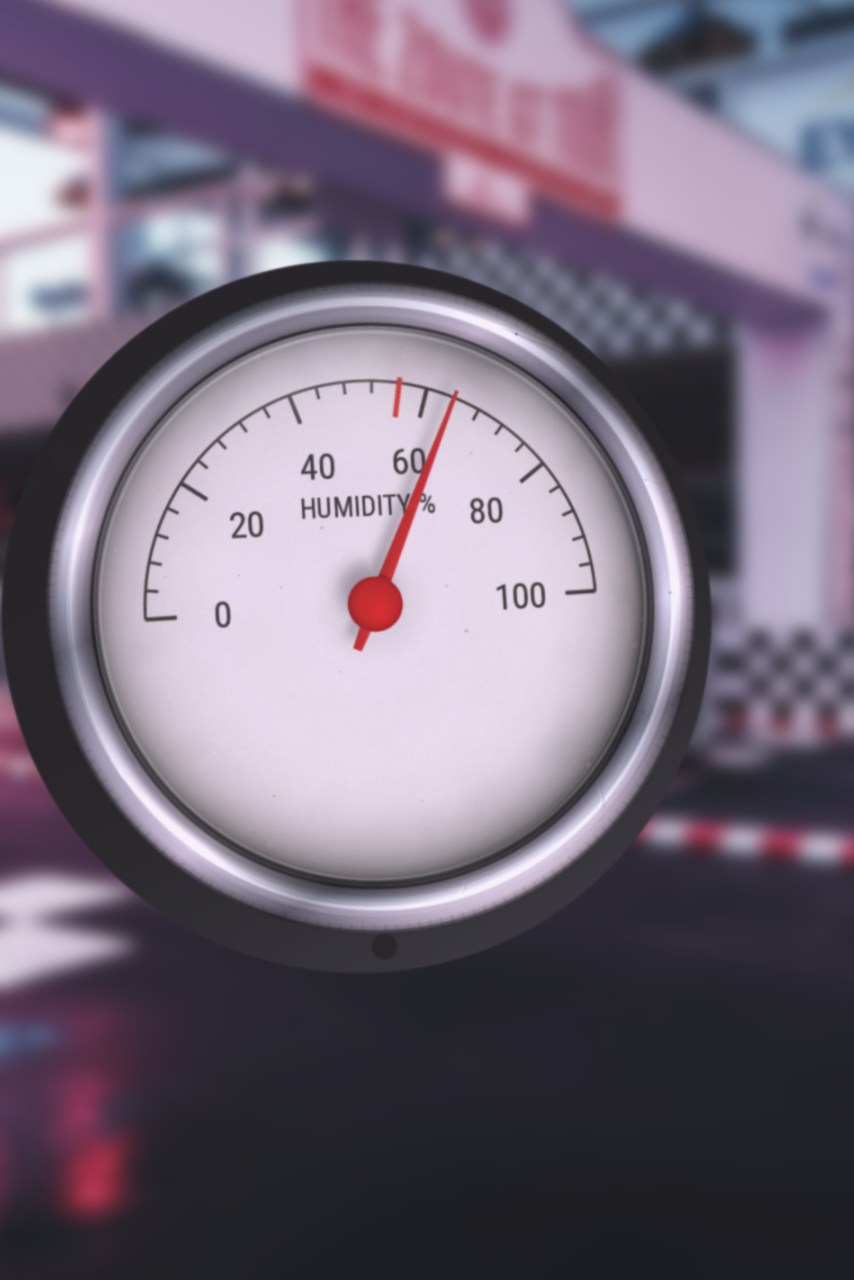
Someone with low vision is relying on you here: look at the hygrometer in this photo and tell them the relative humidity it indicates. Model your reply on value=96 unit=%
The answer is value=64 unit=%
